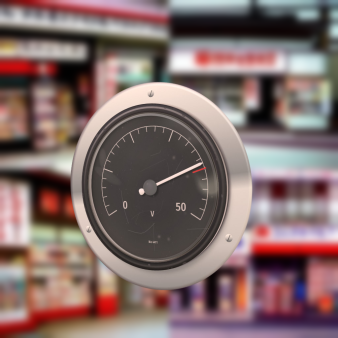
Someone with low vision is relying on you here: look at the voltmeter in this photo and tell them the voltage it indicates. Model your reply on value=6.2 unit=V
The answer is value=39 unit=V
